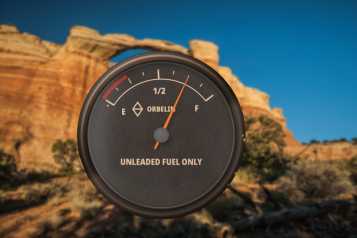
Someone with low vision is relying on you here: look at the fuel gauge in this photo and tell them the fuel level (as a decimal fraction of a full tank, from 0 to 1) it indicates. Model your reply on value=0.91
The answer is value=0.75
